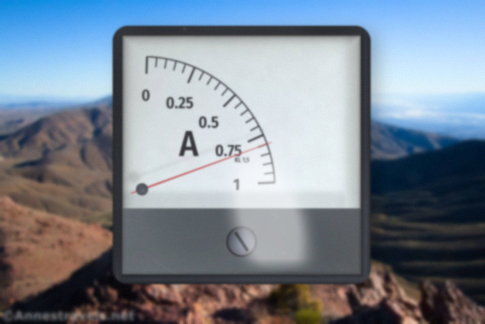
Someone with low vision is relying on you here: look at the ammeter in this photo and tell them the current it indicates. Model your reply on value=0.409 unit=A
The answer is value=0.8 unit=A
